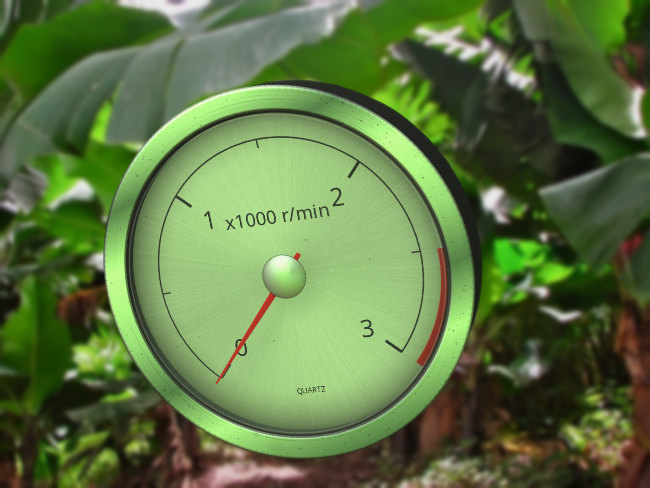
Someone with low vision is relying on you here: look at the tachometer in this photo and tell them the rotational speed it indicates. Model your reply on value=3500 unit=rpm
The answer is value=0 unit=rpm
